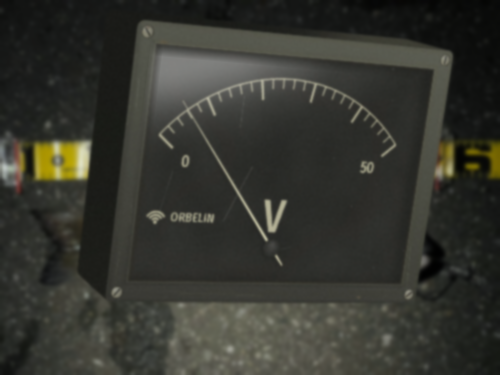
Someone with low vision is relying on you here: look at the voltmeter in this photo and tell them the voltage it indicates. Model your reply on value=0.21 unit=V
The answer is value=6 unit=V
